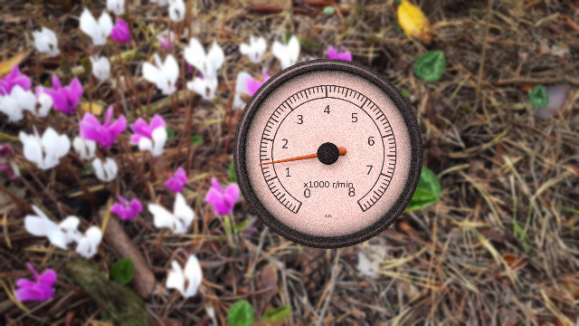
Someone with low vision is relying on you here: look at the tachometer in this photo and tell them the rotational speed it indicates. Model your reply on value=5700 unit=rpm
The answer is value=1400 unit=rpm
